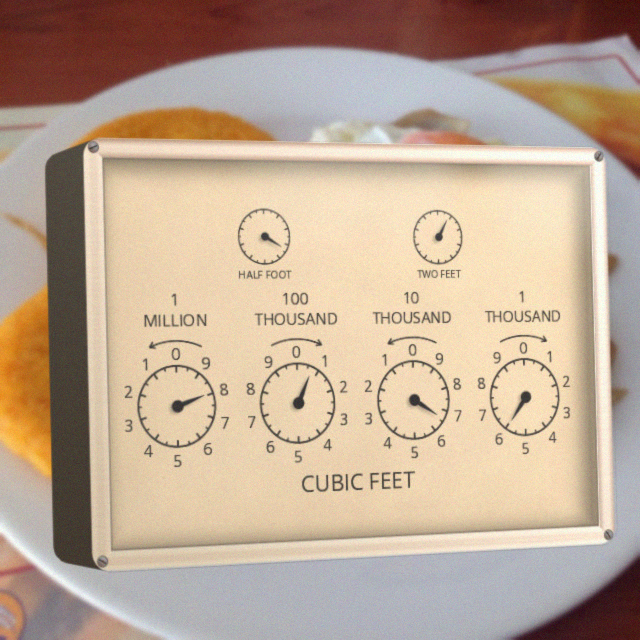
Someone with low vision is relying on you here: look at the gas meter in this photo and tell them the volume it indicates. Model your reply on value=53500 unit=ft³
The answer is value=806600 unit=ft³
